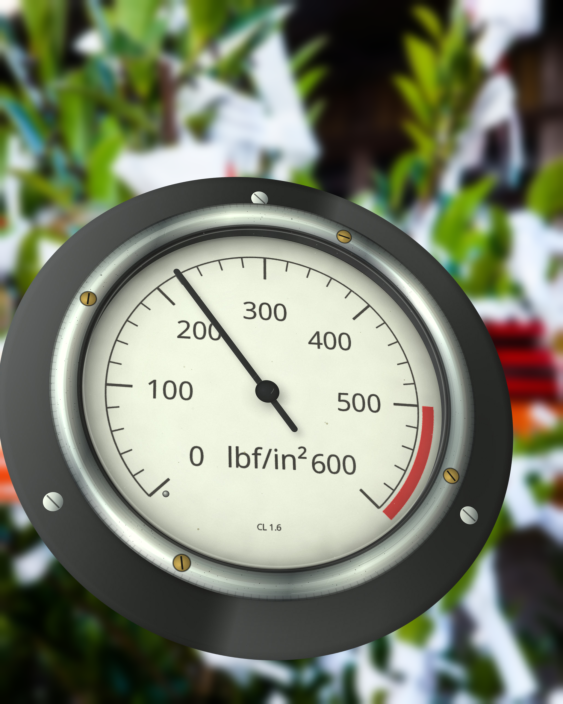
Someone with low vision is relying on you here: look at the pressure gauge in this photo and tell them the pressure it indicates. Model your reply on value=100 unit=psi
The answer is value=220 unit=psi
